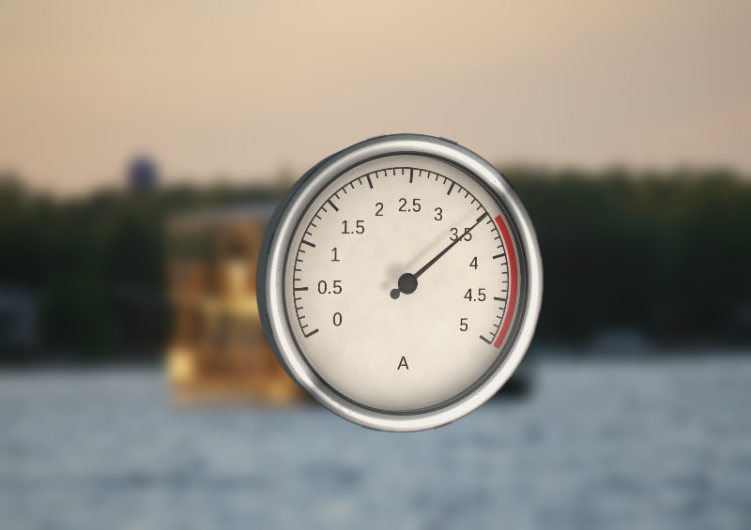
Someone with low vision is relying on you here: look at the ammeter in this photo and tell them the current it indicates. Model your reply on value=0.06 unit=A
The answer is value=3.5 unit=A
